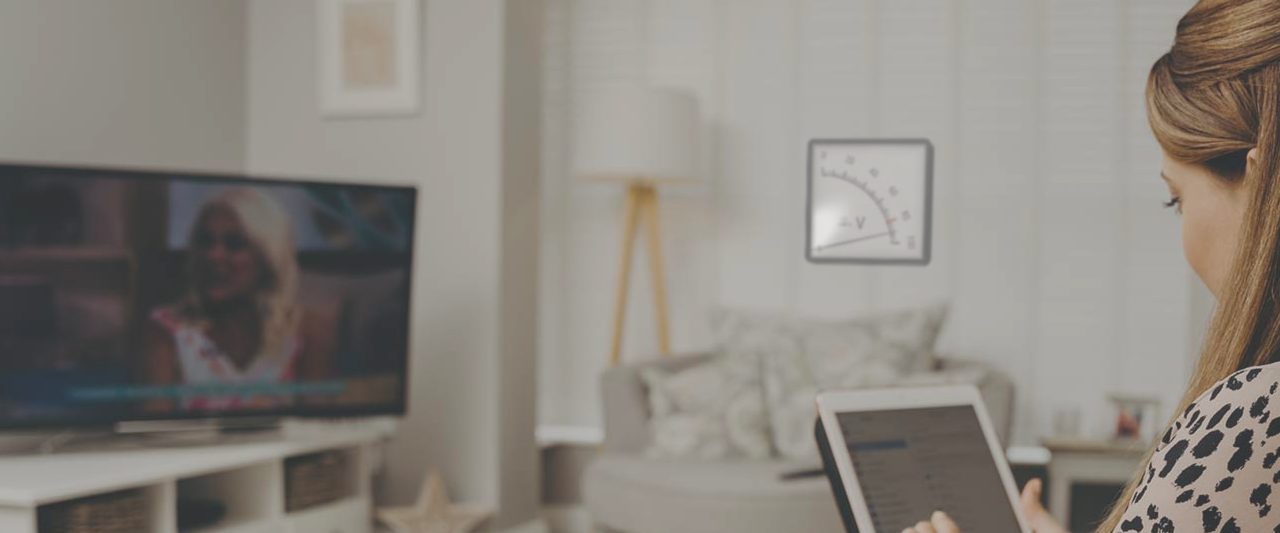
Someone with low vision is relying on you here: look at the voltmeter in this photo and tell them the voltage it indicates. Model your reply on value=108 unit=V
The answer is value=90 unit=V
